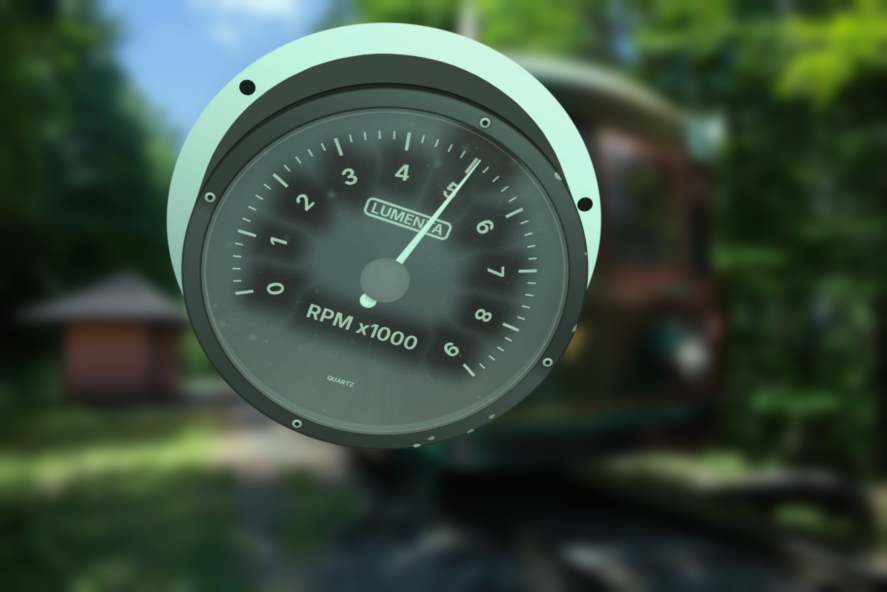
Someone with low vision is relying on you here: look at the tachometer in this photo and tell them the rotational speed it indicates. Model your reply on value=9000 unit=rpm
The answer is value=5000 unit=rpm
